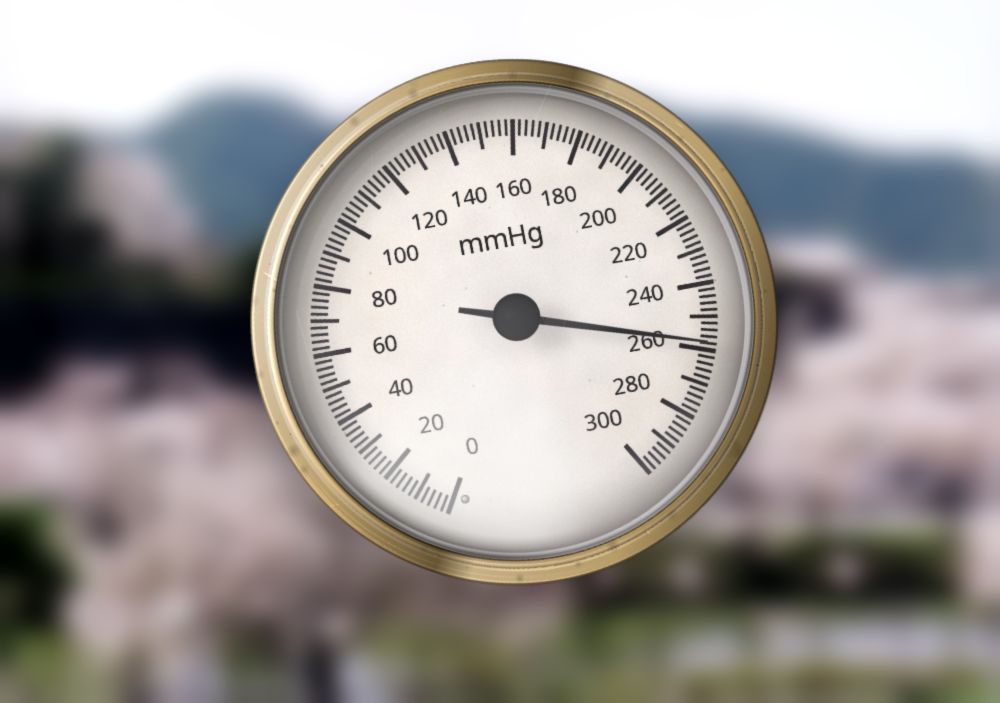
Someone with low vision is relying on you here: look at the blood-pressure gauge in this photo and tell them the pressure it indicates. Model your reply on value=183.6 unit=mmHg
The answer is value=258 unit=mmHg
